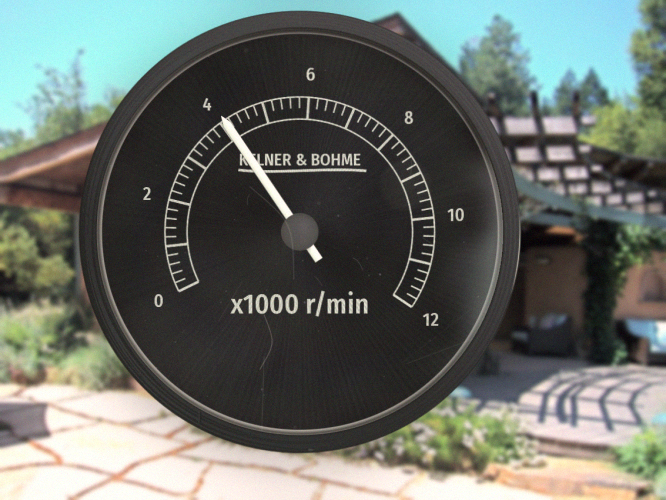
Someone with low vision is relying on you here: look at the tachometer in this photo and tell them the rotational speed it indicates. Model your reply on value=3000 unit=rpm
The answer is value=4100 unit=rpm
